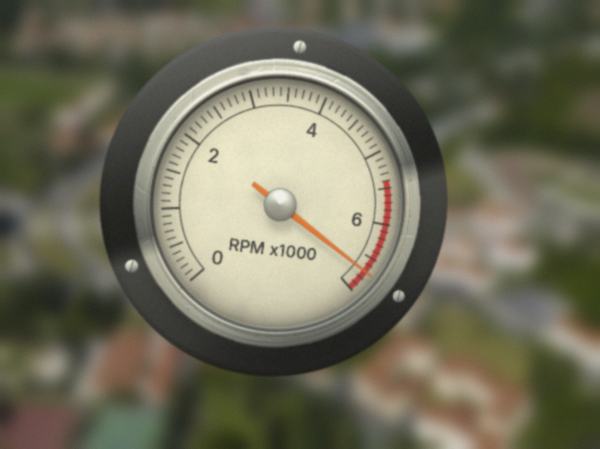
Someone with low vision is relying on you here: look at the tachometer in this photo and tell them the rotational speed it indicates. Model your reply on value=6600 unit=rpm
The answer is value=6700 unit=rpm
